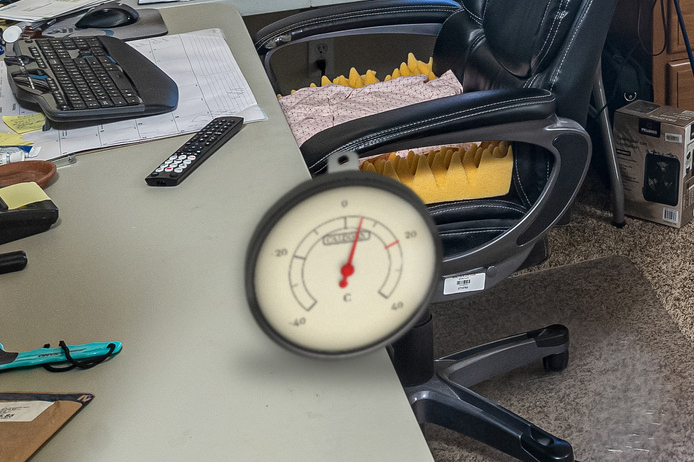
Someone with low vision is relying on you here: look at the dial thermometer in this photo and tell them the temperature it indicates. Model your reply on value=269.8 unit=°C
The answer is value=5 unit=°C
